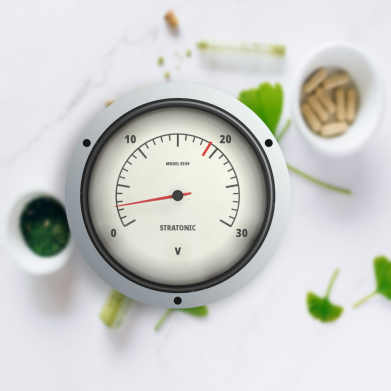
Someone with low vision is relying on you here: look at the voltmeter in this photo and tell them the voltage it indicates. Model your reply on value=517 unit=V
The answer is value=2.5 unit=V
